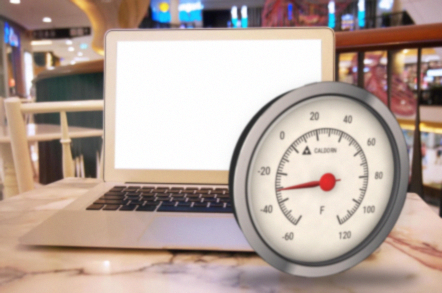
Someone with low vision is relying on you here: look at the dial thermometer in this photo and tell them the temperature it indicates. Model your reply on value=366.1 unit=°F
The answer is value=-30 unit=°F
